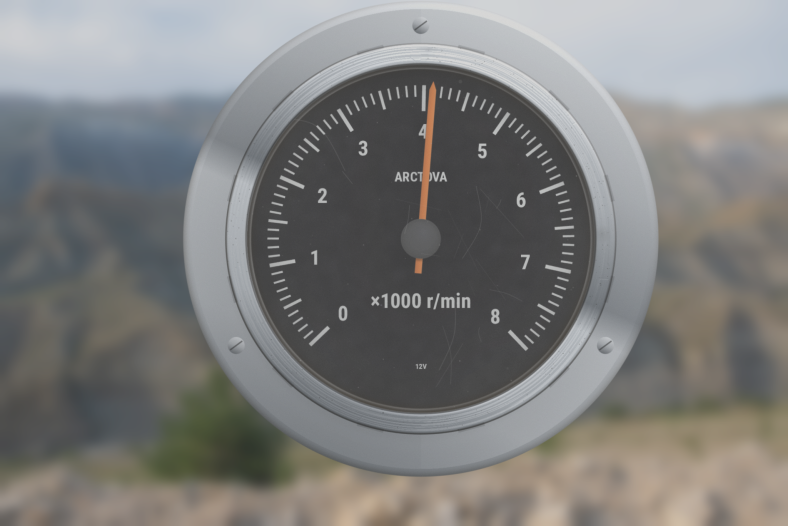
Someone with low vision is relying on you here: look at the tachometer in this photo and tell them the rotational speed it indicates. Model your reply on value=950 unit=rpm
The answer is value=4100 unit=rpm
